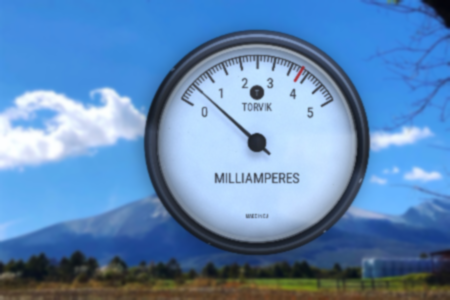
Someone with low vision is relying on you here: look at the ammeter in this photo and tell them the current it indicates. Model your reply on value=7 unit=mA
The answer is value=0.5 unit=mA
